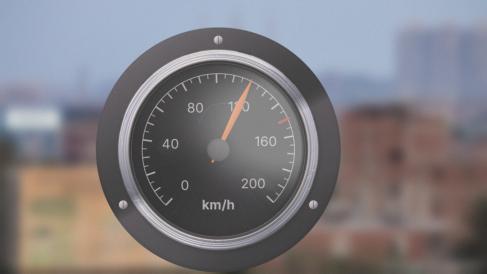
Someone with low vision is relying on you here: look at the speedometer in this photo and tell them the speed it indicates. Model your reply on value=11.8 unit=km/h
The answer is value=120 unit=km/h
